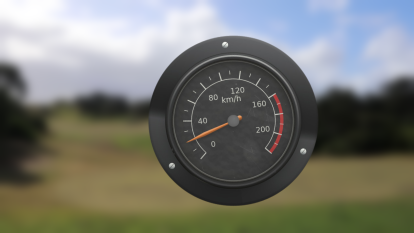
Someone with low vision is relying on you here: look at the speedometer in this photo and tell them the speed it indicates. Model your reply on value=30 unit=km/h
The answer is value=20 unit=km/h
